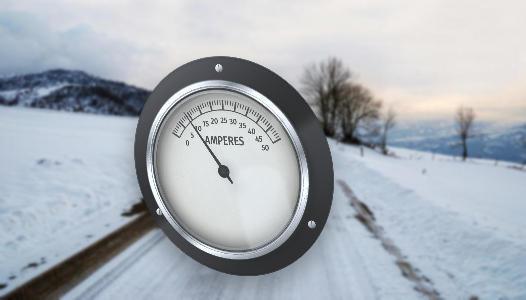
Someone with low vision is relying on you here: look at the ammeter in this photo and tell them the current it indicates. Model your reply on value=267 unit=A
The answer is value=10 unit=A
